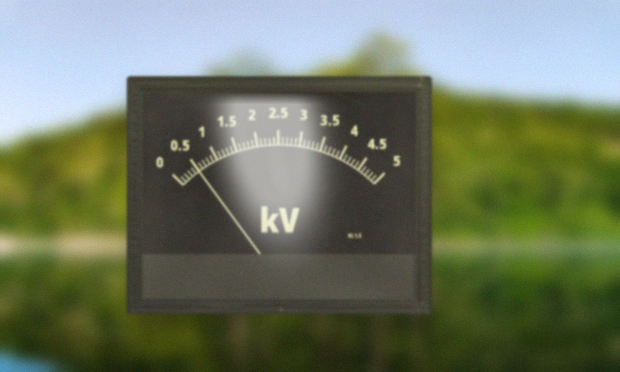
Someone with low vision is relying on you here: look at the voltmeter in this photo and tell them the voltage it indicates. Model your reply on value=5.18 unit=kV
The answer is value=0.5 unit=kV
